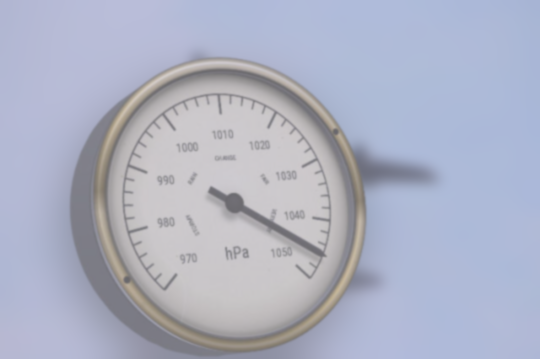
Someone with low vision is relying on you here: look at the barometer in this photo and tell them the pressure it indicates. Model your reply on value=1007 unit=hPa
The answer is value=1046 unit=hPa
